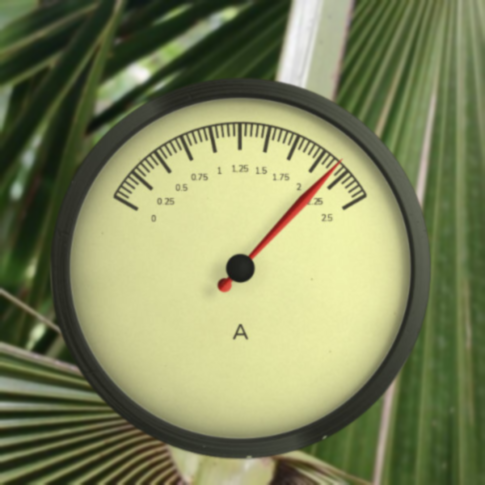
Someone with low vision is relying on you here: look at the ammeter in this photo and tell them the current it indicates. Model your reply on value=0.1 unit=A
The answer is value=2.15 unit=A
